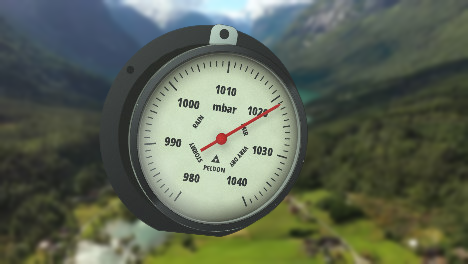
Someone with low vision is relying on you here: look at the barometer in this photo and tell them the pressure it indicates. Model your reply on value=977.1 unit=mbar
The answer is value=1021 unit=mbar
